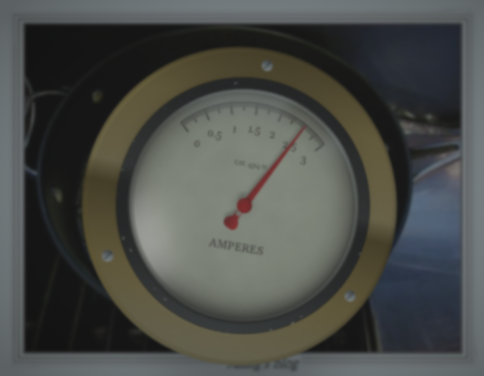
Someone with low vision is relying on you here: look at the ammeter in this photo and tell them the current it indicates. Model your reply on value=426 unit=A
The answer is value=2.5 unit=A
